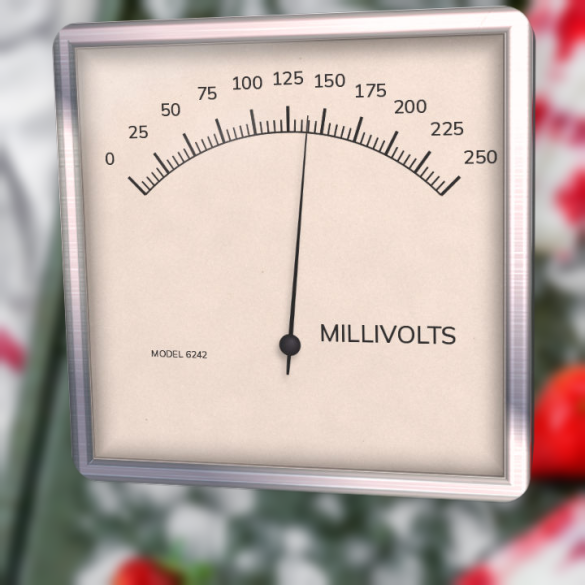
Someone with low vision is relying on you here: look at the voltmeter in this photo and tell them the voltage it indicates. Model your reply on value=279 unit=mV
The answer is value=140 unit=mV
